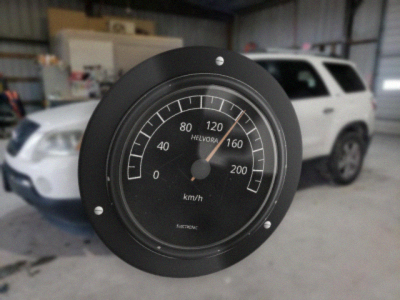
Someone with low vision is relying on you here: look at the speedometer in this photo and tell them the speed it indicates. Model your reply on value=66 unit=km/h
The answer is value=140 unit=km/h
